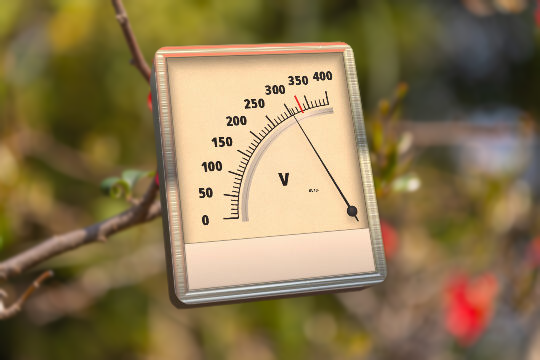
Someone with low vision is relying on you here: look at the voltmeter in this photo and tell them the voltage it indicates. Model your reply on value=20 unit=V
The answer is value=300 unit=V
